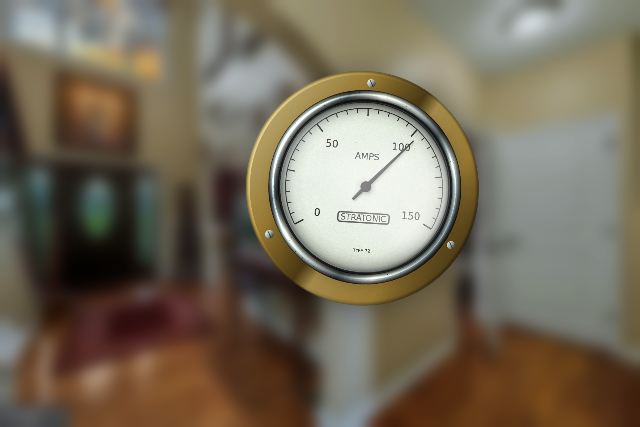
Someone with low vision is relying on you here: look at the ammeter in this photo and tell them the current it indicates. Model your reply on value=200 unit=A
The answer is value=102.5 unit=A
